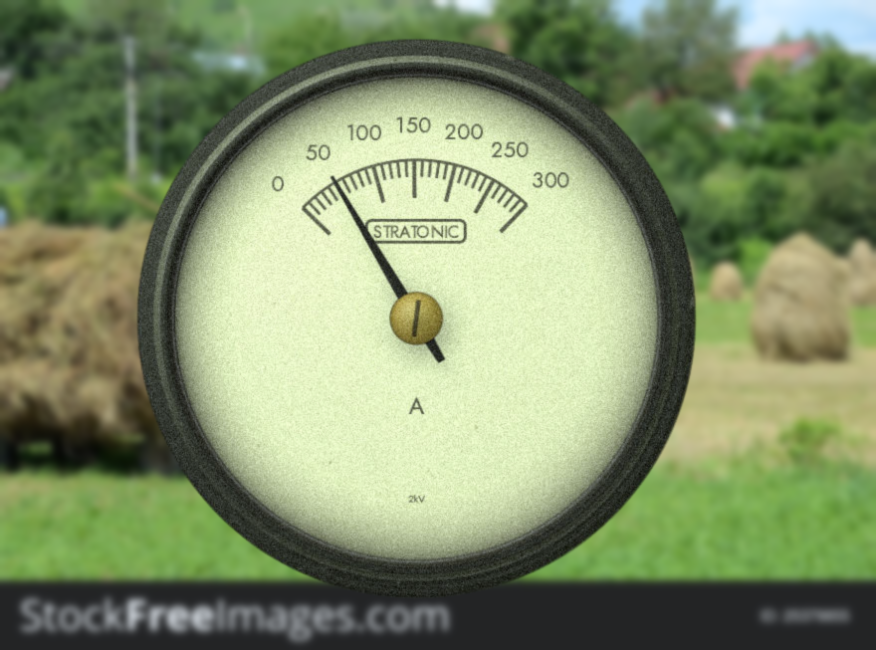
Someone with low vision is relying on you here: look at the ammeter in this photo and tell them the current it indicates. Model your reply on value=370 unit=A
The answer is value=50 unit=A
